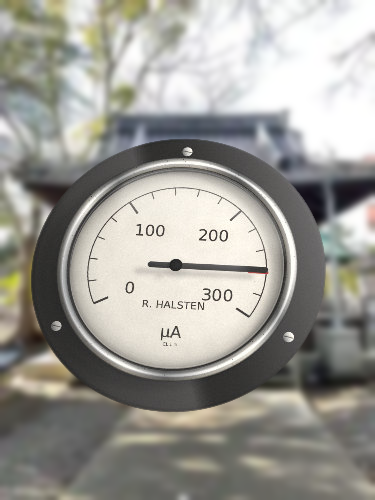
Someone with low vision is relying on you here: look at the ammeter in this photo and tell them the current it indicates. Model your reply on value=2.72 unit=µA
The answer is value=260 unit=µA
